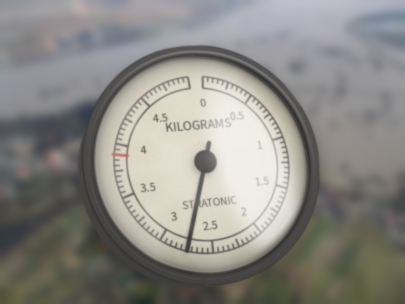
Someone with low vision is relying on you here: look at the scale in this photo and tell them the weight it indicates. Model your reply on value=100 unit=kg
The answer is value=2.75 unit=kg
